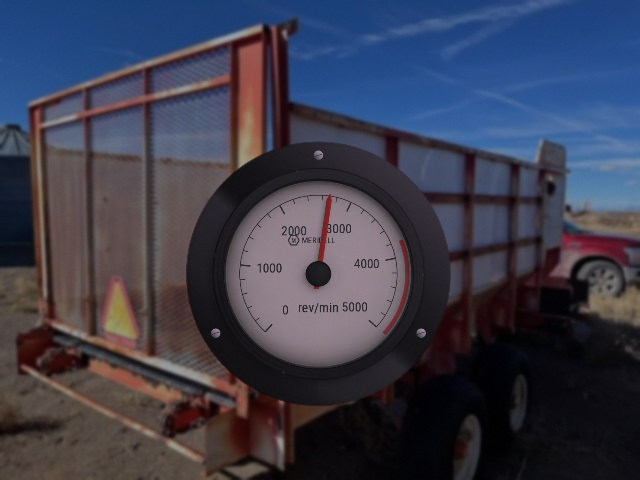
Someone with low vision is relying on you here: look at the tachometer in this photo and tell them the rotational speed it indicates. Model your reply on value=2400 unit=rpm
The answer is value=2700 unit=rpm
